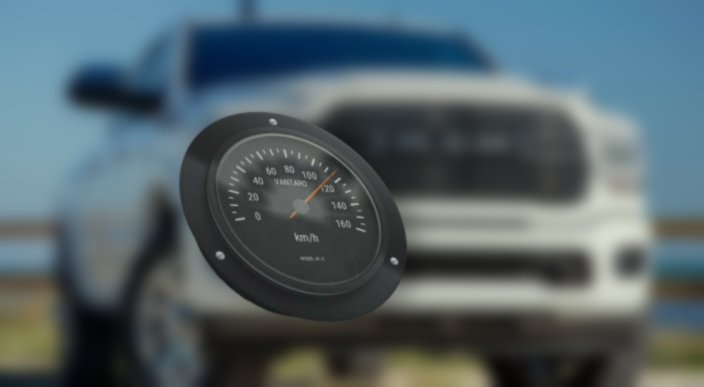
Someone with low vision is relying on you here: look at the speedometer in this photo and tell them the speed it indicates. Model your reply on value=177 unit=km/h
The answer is value=115 unit=km/h
